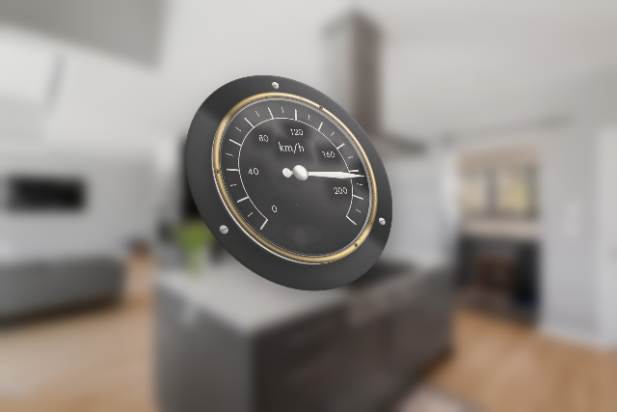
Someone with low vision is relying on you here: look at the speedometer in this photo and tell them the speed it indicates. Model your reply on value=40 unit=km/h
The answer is value=185 unit=km/h
